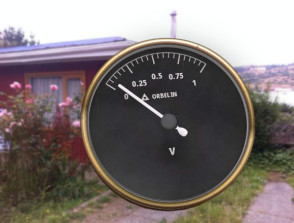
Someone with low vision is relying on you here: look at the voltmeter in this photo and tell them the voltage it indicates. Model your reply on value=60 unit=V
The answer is value=0.05 unit=V
